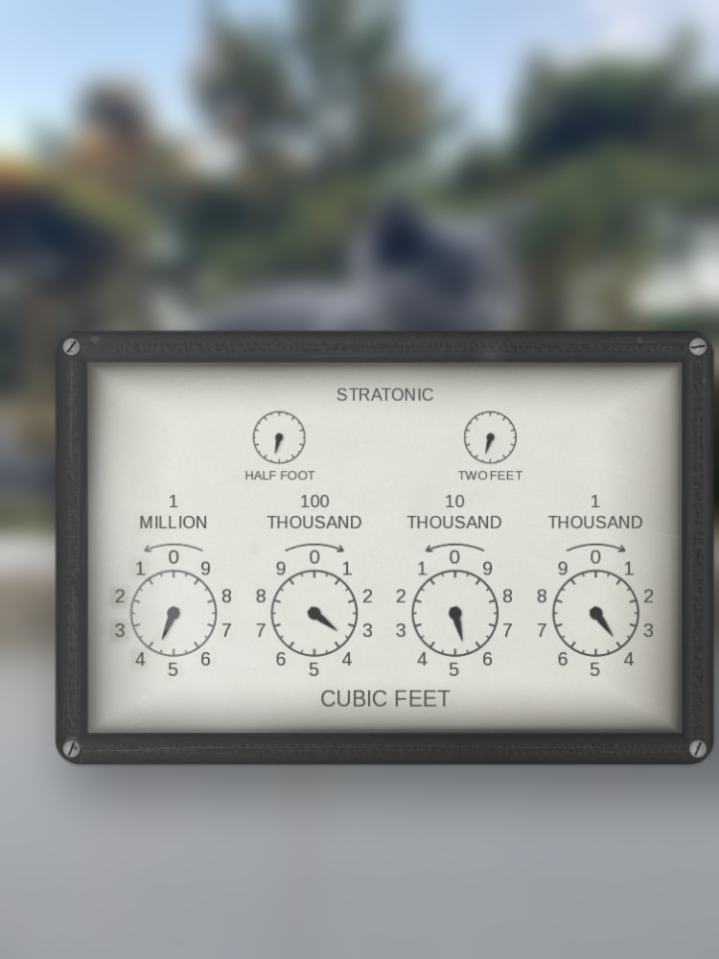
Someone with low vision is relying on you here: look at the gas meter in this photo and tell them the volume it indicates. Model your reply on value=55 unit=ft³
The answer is value=435400 unit=ft³
